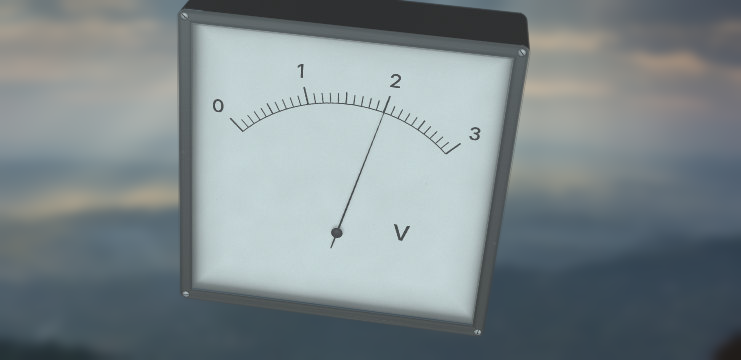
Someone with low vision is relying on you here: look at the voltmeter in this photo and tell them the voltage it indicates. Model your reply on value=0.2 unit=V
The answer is value=2 unit=V
